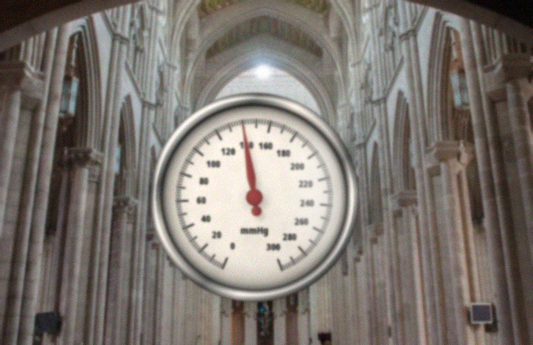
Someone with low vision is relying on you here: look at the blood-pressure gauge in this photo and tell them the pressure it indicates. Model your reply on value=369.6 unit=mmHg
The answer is value=140 unit=mmHg
